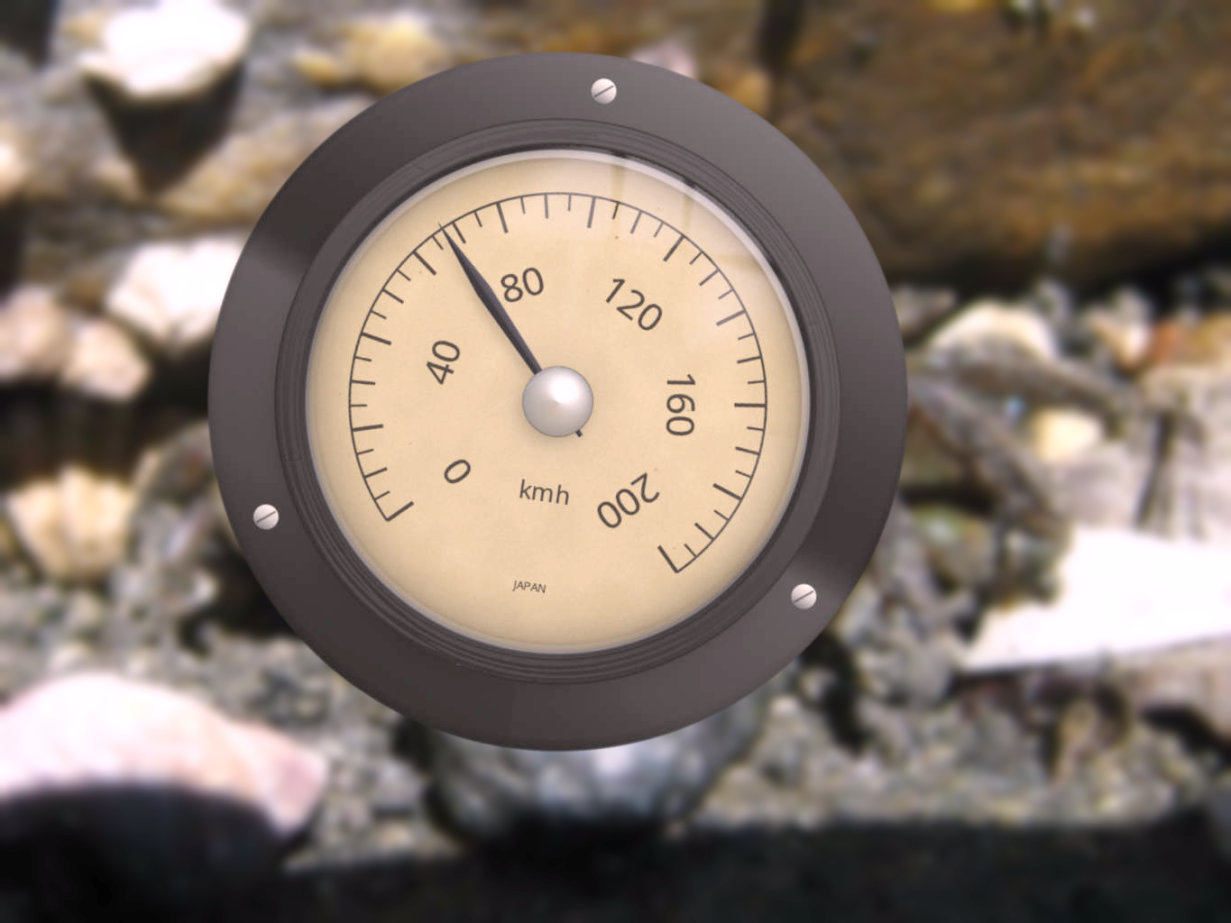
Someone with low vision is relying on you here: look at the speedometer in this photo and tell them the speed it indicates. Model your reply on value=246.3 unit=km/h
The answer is value=67.5 unit=km/h
